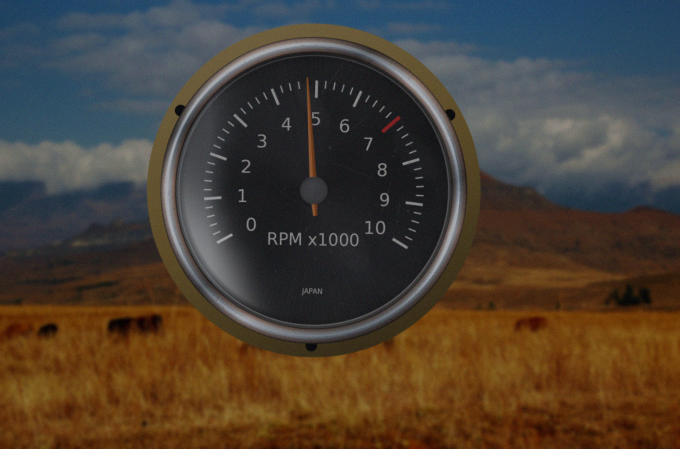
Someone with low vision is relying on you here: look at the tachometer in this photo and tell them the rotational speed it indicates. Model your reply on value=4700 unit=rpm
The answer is value=4800 unit=rpm
